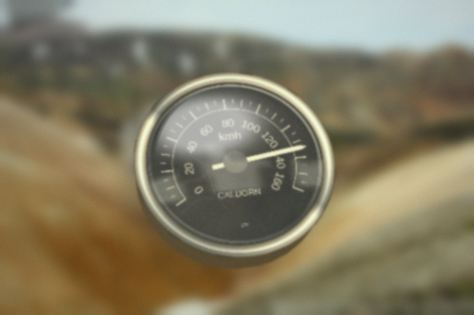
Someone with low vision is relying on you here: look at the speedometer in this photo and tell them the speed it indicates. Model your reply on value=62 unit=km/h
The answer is value=135 unit=km/h
